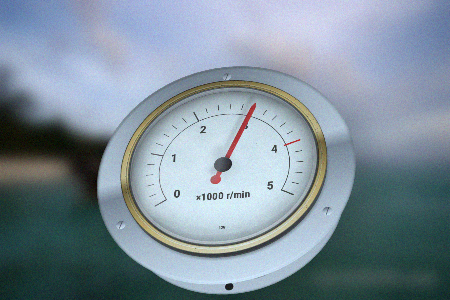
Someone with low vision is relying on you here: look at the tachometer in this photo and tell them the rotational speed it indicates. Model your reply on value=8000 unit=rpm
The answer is value=3000 unit=rpm
